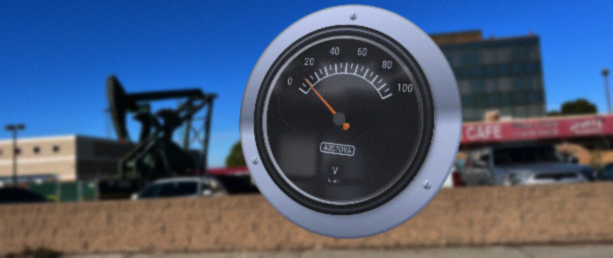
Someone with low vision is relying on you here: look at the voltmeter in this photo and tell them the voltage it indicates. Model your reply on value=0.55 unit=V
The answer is value=10 unit=V
